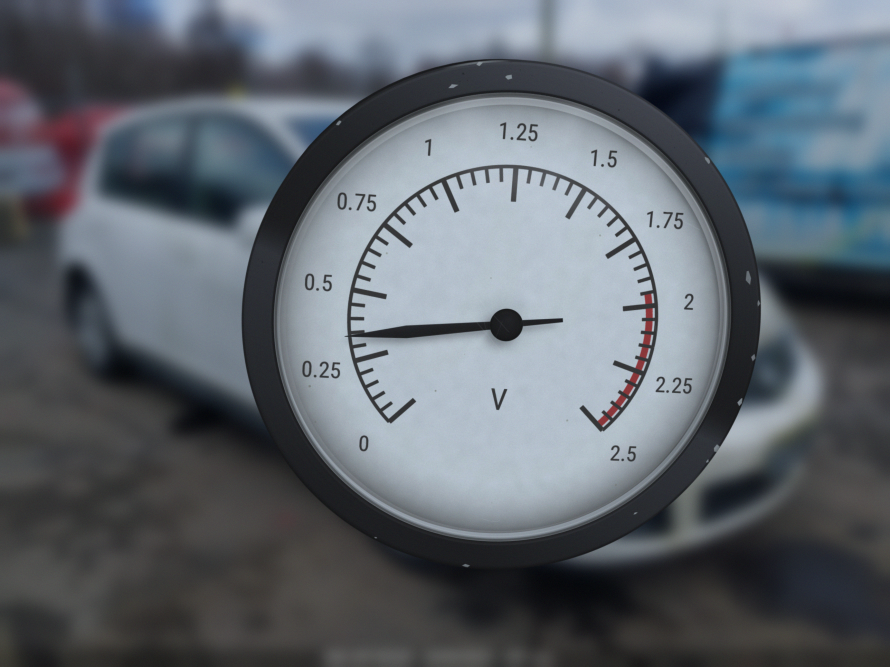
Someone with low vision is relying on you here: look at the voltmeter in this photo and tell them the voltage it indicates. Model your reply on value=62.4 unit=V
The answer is value=0.35 unit=V
